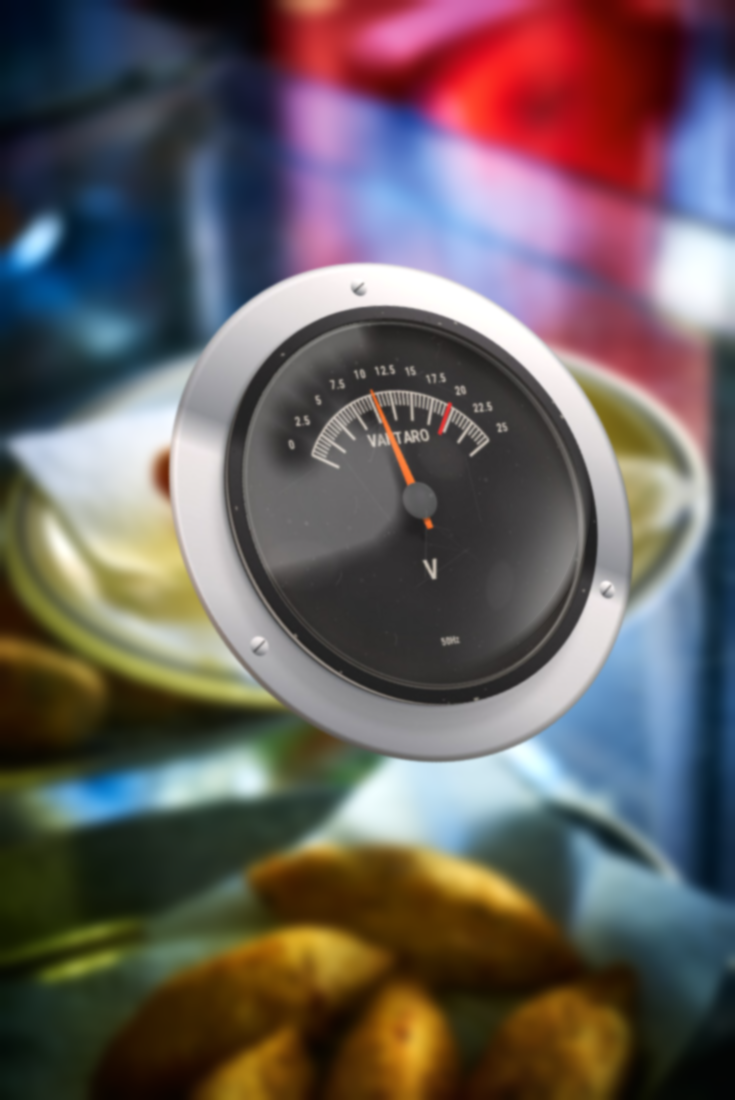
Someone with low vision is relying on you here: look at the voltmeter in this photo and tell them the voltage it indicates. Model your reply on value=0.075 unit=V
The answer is value=10 unit=V
